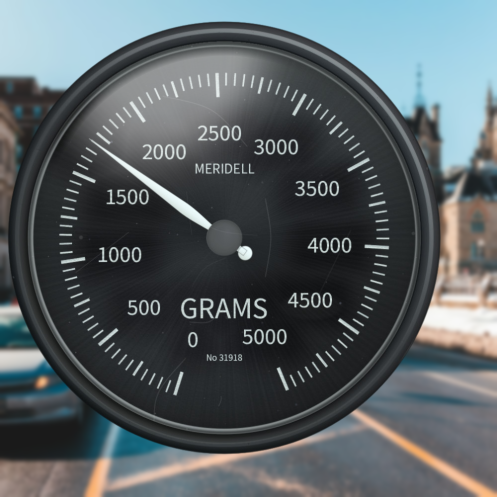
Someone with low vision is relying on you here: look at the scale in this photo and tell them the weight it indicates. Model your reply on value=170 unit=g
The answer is value=1700 unit=g
